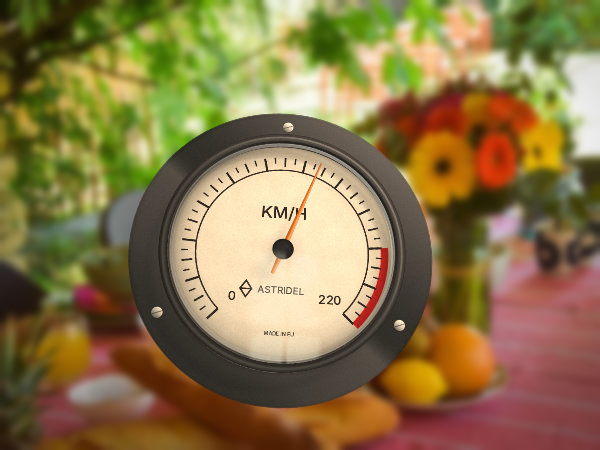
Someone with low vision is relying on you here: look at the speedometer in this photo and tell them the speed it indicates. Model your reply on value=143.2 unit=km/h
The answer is value=127.5 unit=km/h
